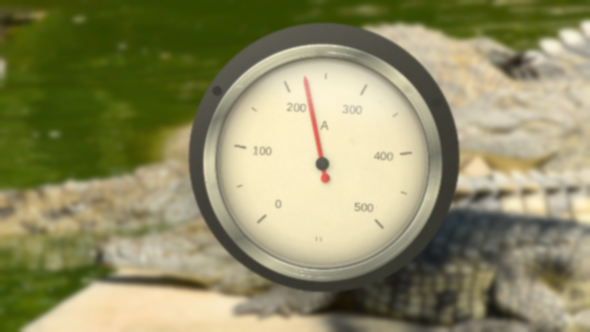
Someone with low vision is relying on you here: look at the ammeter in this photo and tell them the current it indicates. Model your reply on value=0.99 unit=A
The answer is value=225 unit=A
